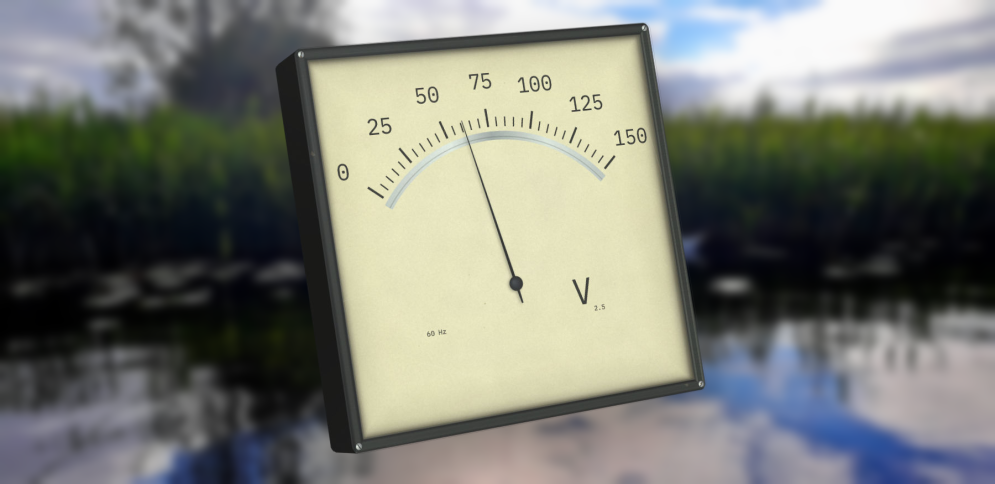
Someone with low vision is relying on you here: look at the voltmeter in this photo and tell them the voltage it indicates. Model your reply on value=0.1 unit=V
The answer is value=60 unit=V
